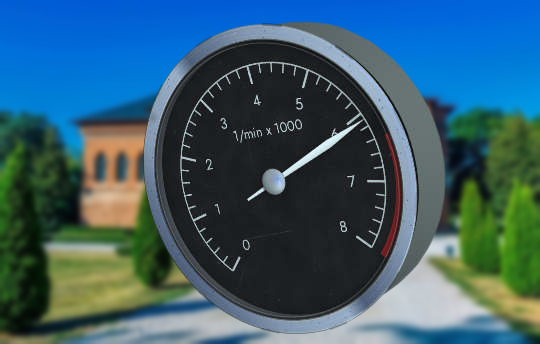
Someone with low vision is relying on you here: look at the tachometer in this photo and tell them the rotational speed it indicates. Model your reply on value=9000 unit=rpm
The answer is value=6100 unit=rpm
